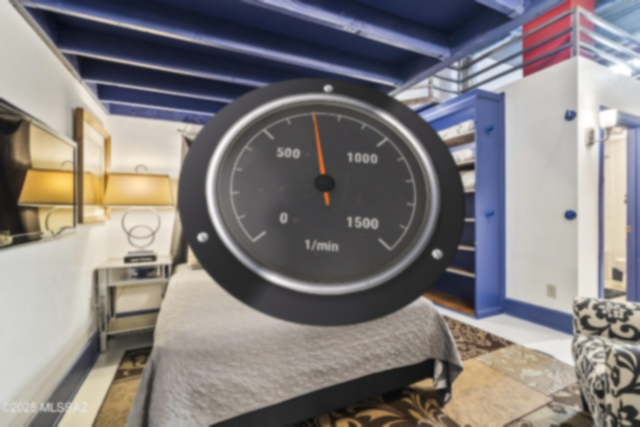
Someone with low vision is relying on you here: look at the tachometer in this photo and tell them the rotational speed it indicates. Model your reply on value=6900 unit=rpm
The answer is value=700 unit=rpm
